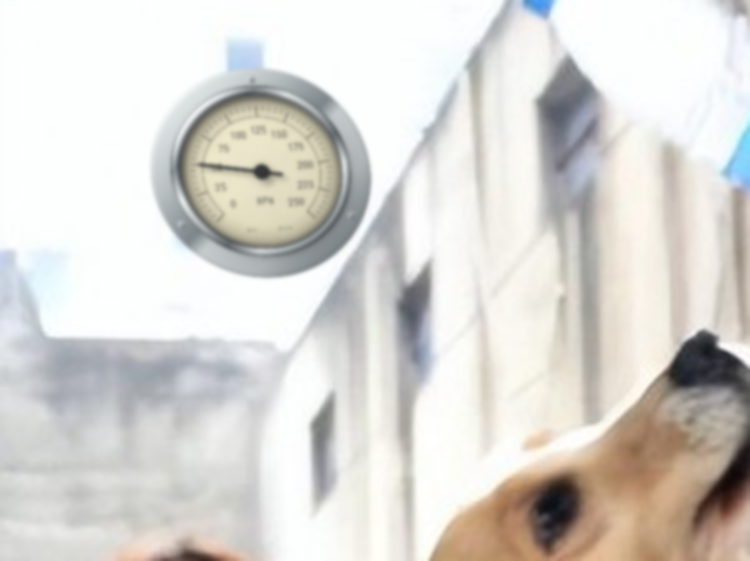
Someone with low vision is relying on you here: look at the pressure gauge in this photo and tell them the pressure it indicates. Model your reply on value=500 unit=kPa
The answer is value=50 unit=kPa
